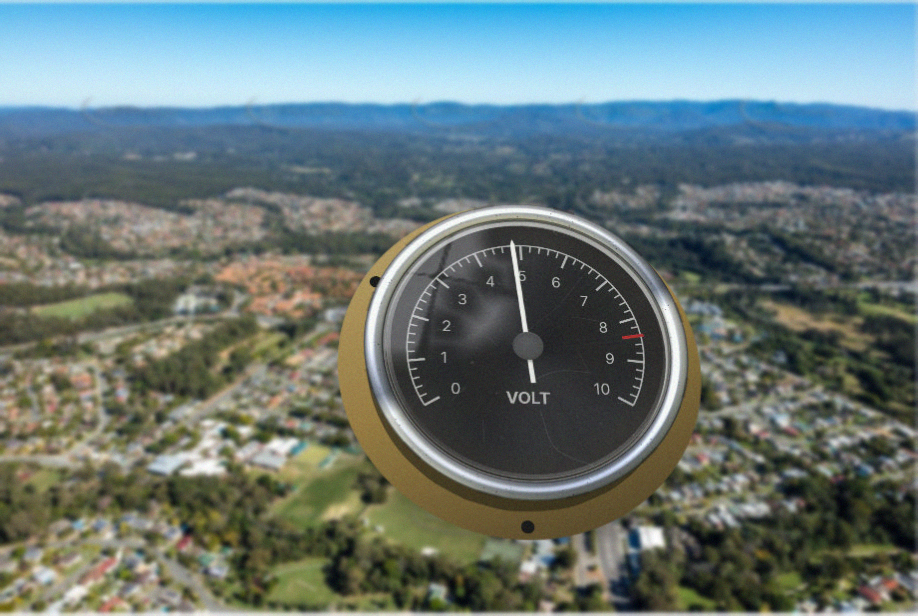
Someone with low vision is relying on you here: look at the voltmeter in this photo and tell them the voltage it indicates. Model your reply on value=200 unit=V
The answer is value=4.8 unit=V
